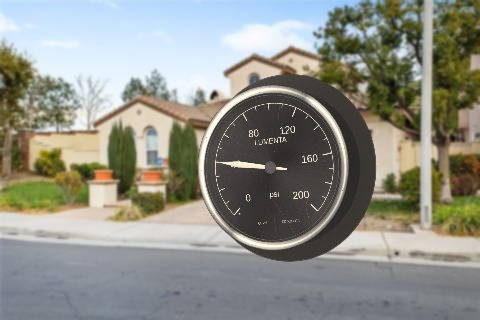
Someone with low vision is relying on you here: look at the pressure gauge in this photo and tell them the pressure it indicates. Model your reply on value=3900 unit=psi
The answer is value=40 unit=psi
